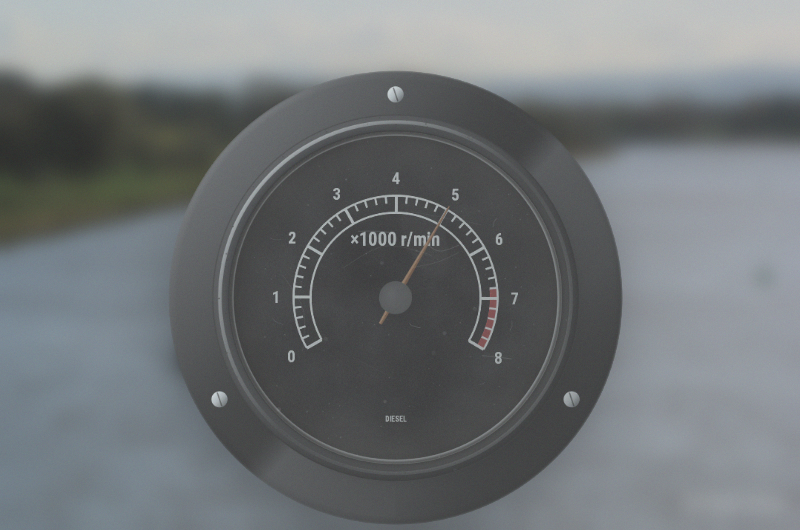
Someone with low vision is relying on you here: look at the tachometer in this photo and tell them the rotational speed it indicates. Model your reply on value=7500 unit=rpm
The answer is value=5000 unit=rpm
